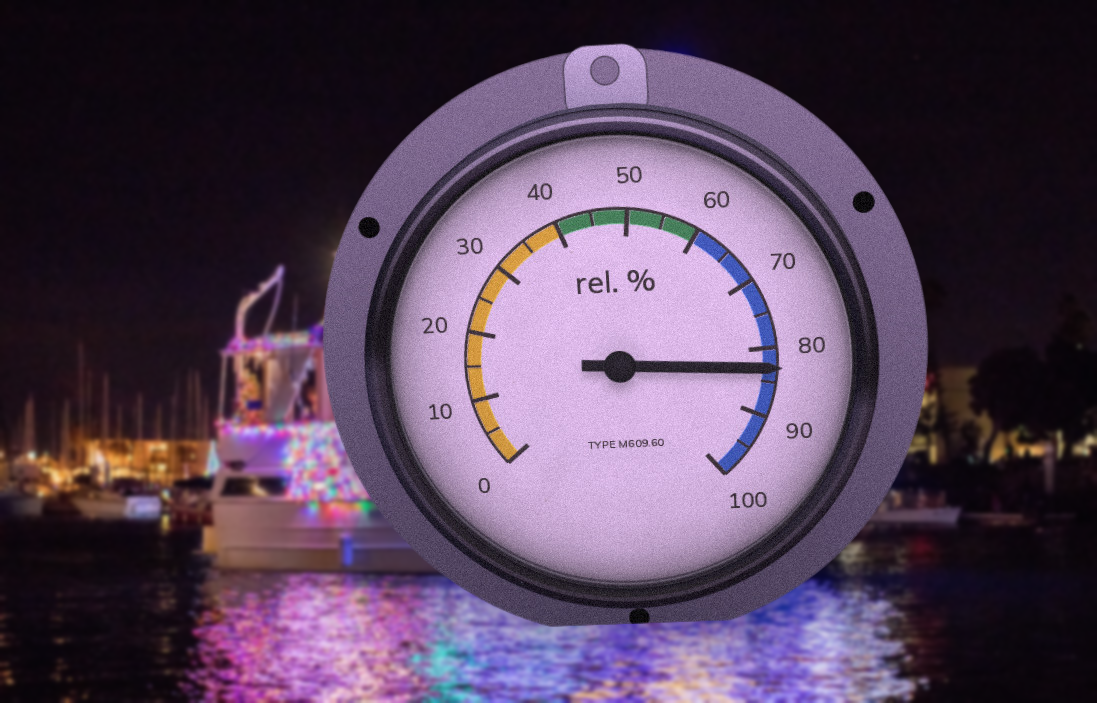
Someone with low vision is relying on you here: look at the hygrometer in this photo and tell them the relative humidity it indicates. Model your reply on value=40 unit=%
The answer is value=82.5 unit=%
